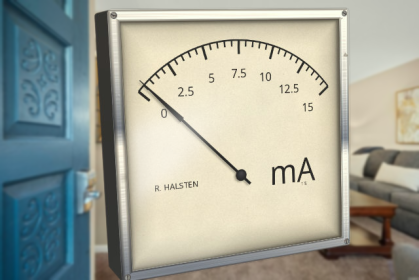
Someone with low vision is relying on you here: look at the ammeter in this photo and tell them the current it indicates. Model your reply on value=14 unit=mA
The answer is value=0.5 unit=mA
